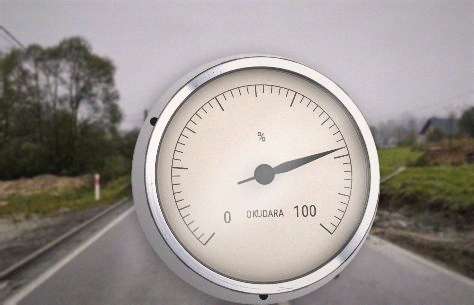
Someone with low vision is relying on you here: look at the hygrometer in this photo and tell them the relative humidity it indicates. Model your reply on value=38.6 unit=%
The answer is value=78 unit=%
